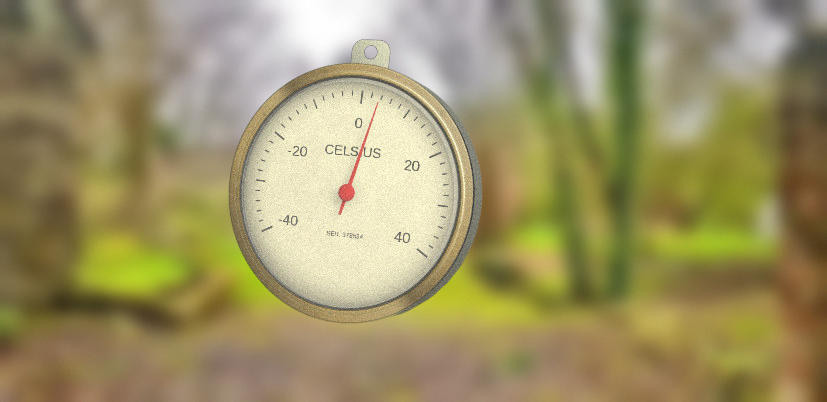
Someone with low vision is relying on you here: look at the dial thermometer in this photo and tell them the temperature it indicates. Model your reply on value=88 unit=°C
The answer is value=4 unit=°C
